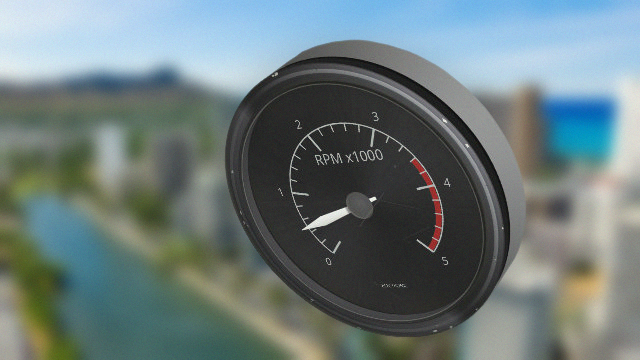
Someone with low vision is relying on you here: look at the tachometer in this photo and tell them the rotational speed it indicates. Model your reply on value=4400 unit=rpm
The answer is value=500 unit=rpm
